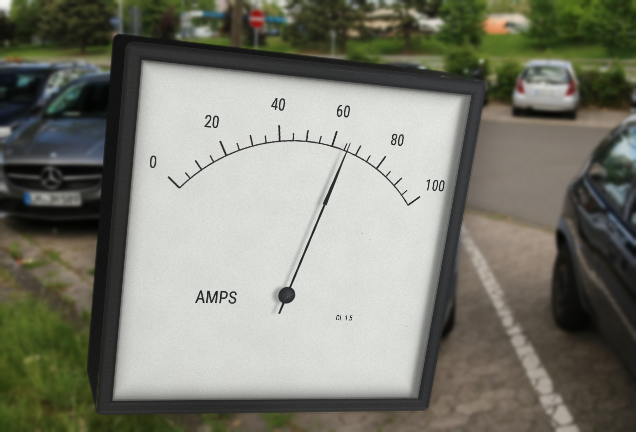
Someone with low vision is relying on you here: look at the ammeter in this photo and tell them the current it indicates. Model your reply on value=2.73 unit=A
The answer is value=65 unit=A
